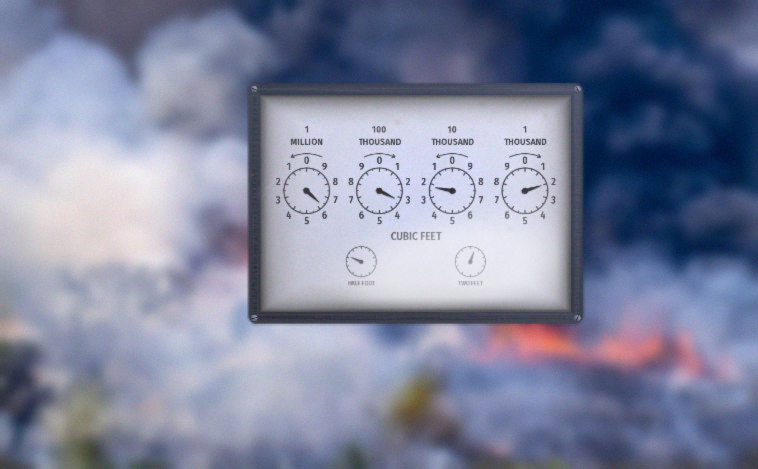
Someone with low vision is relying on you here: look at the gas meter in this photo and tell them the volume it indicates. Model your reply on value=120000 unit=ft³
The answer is value=632200 unit=ft³
